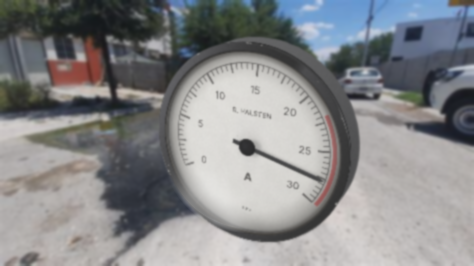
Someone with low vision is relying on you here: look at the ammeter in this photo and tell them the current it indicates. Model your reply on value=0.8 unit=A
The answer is value=27.5 unit=A
